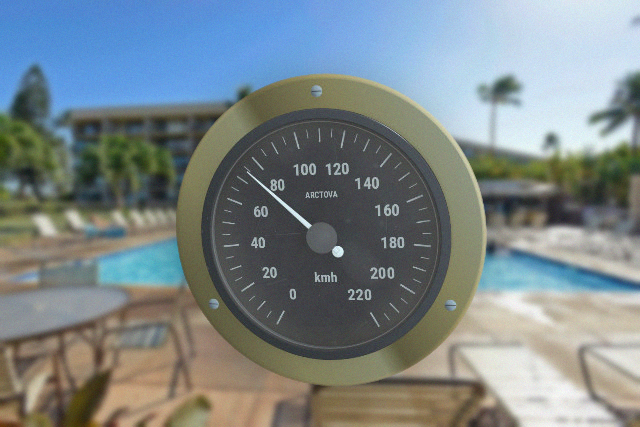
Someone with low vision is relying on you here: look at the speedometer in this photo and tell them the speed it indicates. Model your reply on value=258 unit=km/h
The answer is value=75 unit=km/h
